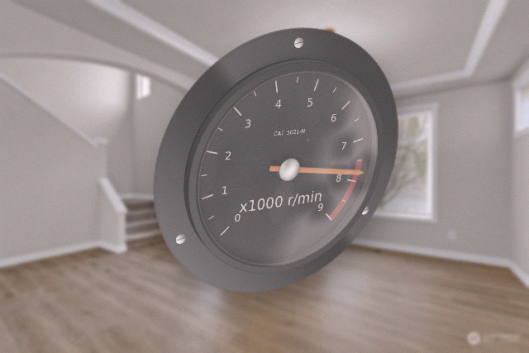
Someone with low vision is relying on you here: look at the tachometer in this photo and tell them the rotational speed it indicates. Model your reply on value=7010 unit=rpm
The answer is value=7750 unit=rpm
